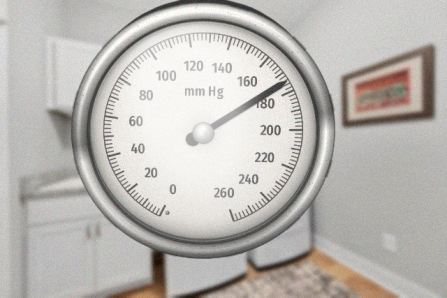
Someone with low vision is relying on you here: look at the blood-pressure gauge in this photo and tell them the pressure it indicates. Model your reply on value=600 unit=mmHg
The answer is value=174 unit=mmHg
